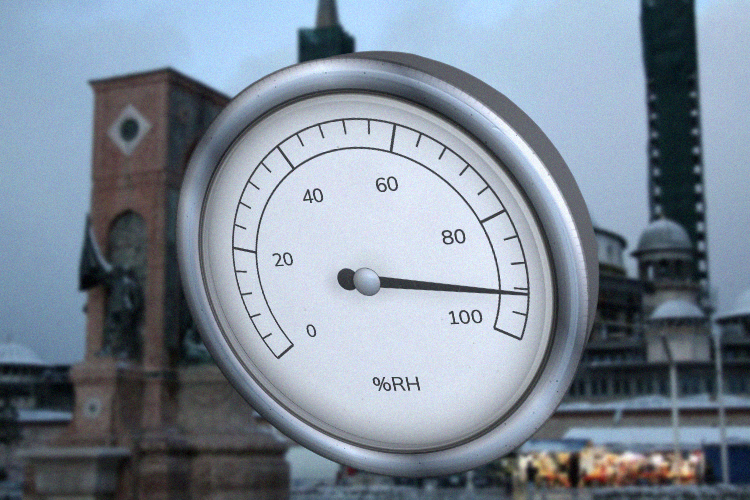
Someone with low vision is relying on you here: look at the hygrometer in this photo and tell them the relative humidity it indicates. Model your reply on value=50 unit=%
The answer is value=92 unit=%
